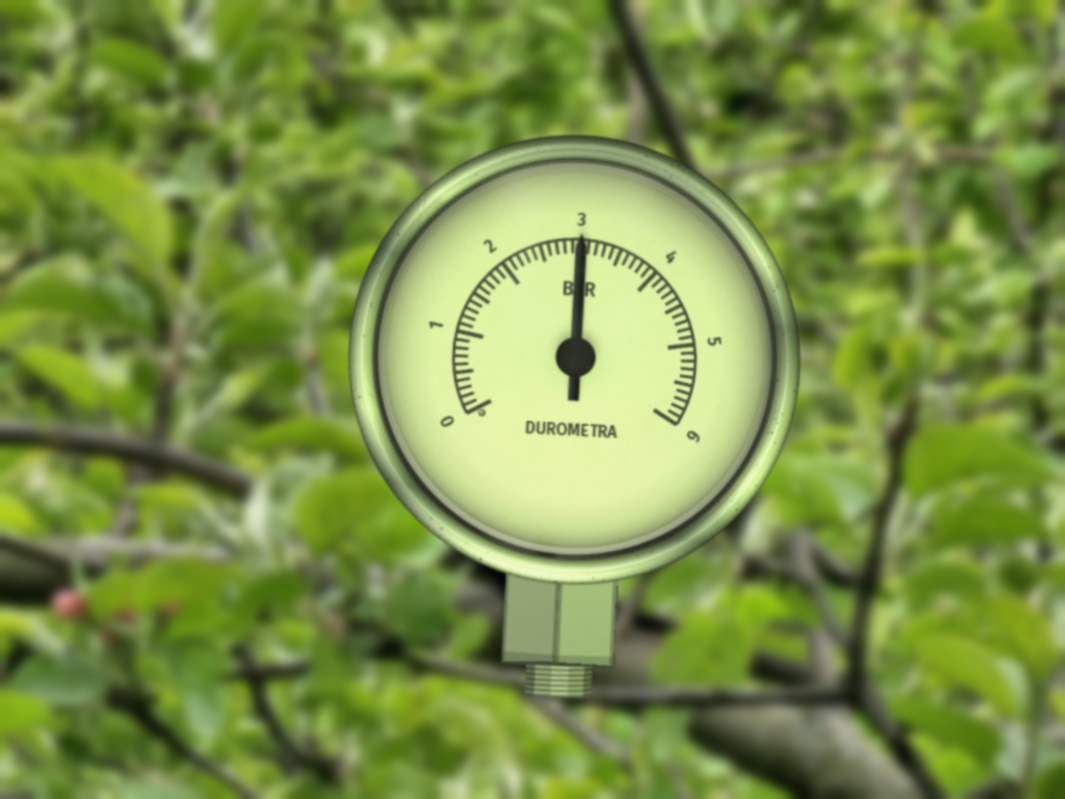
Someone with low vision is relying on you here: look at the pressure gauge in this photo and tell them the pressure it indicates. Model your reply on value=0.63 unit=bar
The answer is value=3 unit=bar
